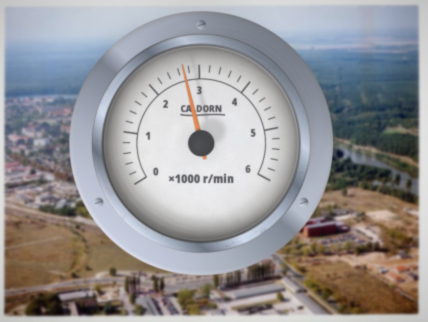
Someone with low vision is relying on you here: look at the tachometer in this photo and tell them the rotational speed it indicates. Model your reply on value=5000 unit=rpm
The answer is value=2700 unit=rpm
